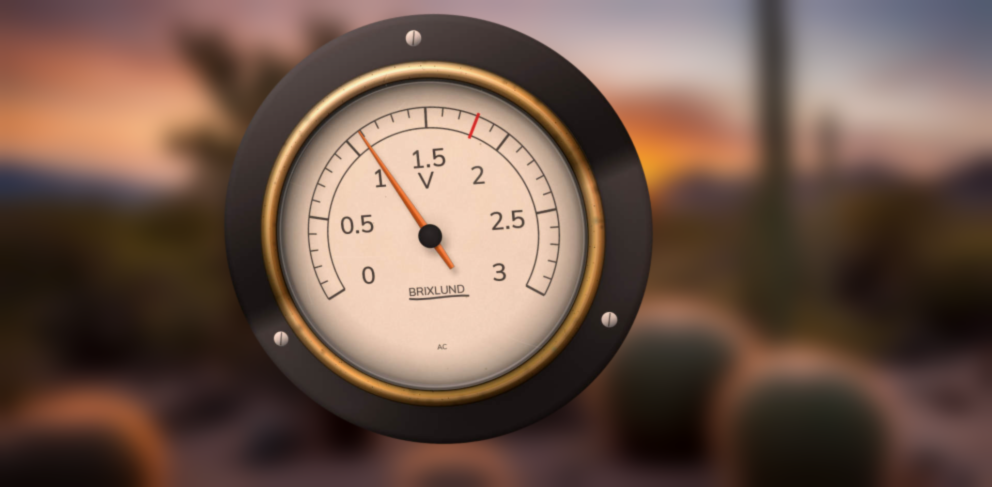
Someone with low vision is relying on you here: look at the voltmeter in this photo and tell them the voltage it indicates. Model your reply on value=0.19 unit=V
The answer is value=1.1 unit=V
